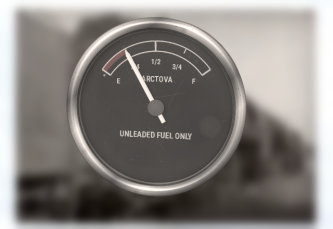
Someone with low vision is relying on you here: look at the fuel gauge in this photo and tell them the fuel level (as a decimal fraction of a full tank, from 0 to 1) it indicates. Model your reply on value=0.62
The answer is value=0.25
